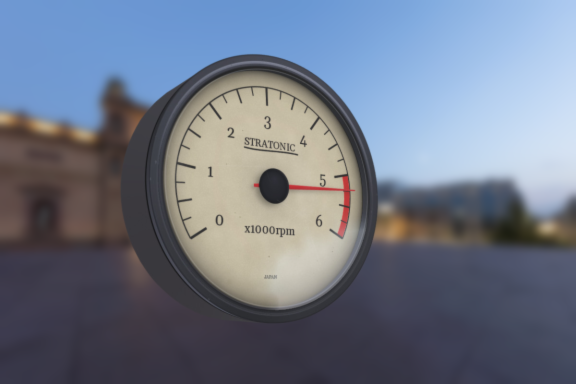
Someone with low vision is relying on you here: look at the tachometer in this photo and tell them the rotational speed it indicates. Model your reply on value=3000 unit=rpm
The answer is value=5250 unit=rpm
